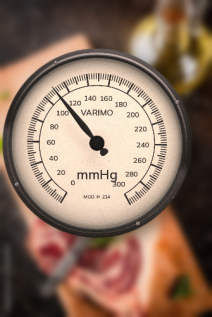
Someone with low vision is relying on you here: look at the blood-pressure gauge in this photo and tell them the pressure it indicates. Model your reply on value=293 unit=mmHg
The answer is value=110 unit=mmHg
